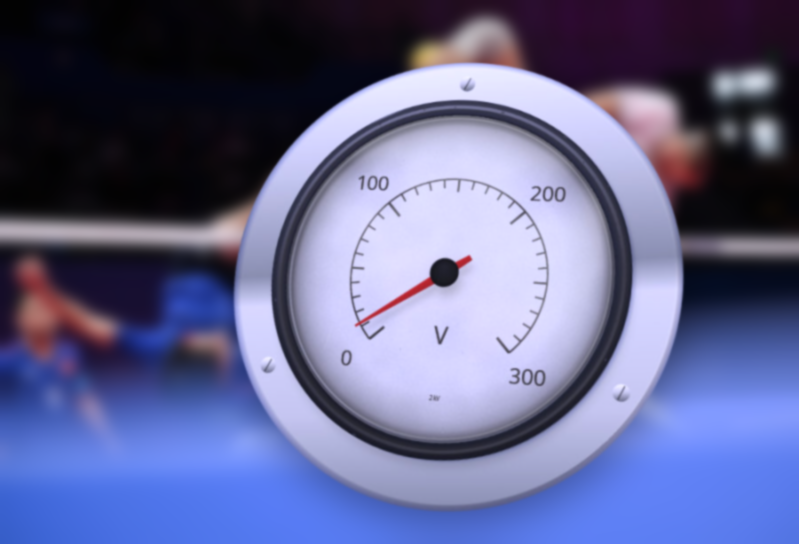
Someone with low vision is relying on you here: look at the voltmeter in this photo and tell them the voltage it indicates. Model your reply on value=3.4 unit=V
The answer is value=10 unit=V
